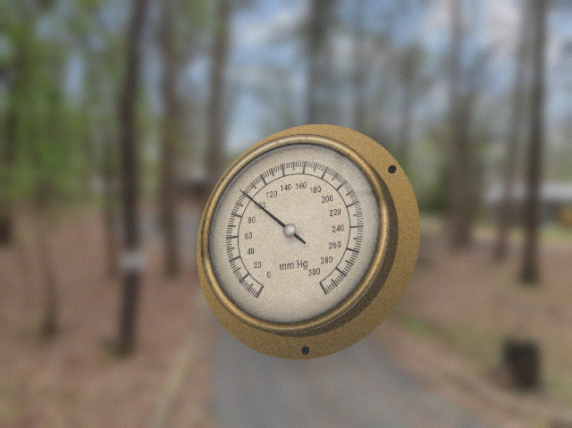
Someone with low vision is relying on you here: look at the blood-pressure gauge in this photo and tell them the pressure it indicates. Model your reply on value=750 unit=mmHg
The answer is value=100 unit=mmHg
